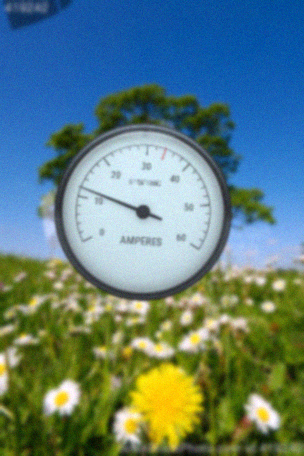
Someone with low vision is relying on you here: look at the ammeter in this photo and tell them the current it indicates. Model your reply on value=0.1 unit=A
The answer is value=12 unit=A
